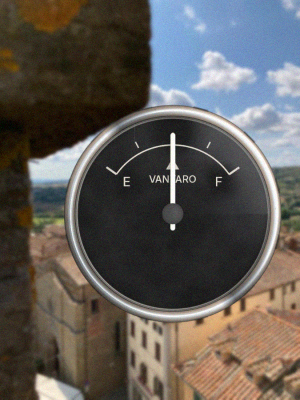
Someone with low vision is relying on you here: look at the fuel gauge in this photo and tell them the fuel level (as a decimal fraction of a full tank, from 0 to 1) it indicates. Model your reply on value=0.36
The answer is value=0.5
